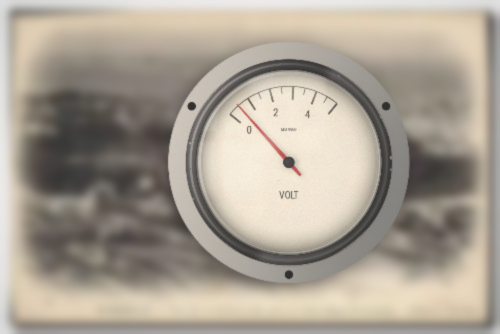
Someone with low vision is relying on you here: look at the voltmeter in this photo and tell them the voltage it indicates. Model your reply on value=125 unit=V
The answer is value=0.5 unit=V
